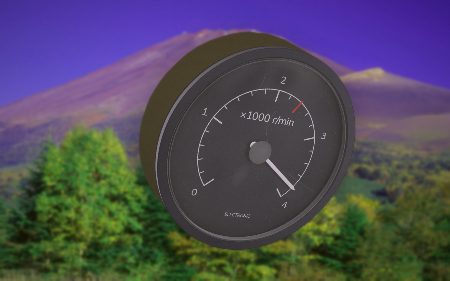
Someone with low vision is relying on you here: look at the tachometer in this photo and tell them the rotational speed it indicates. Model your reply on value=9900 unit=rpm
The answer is value=3800 unit=rpm
